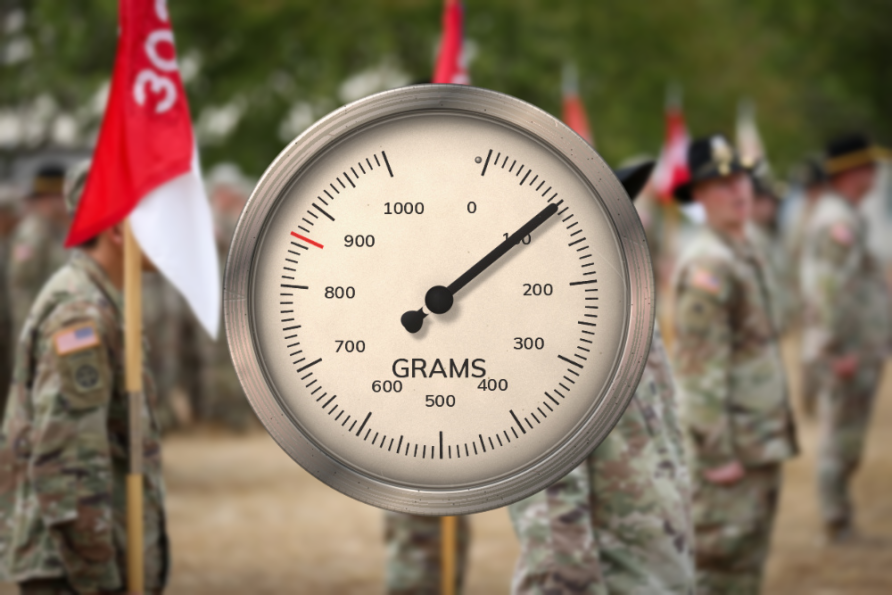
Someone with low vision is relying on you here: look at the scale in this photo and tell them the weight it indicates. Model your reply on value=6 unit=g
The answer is value=100 unit=g
